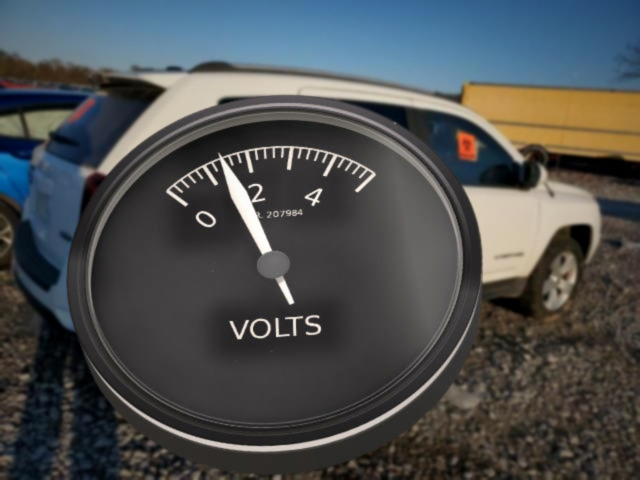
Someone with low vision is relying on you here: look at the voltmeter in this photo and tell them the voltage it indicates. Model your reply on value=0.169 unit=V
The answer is value=1.4 unit=V
